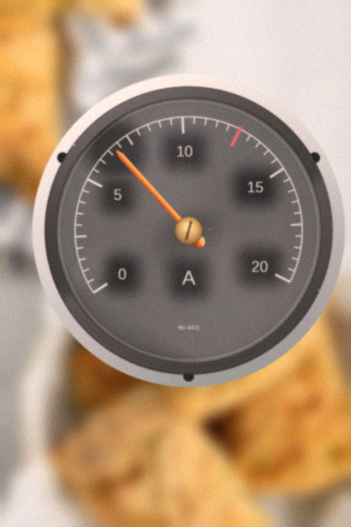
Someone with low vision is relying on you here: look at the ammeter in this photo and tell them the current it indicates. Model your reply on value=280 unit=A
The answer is value=6.75 unit=A
